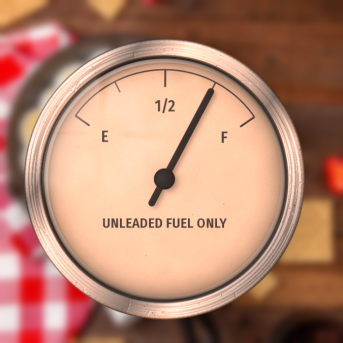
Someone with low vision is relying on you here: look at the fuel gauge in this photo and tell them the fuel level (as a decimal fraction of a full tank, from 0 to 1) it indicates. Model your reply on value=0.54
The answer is value=0.75
